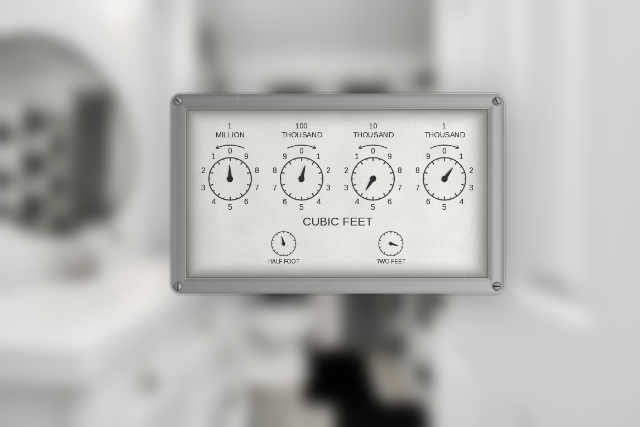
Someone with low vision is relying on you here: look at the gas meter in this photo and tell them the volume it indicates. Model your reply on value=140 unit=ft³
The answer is value=4100 unit=ft³
